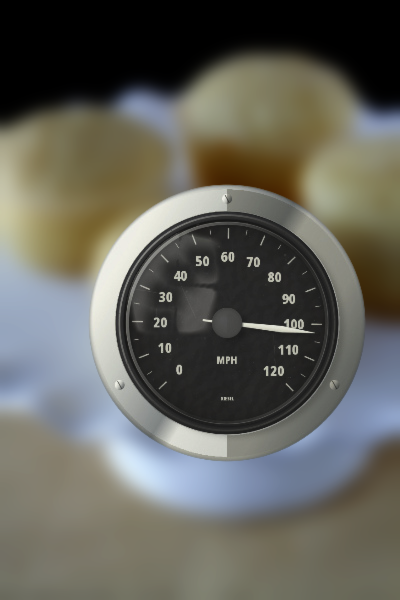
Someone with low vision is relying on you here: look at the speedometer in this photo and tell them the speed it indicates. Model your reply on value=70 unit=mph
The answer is value=102.5 unit=mph
